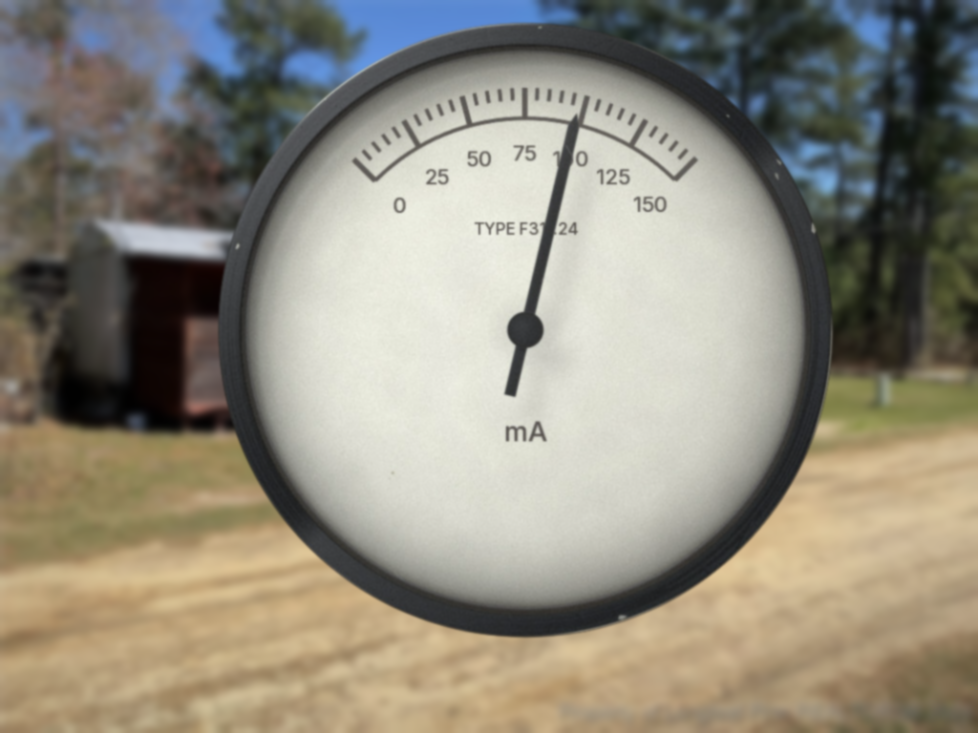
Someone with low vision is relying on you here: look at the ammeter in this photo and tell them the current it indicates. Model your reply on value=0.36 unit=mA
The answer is value=97.5 unit=mA
